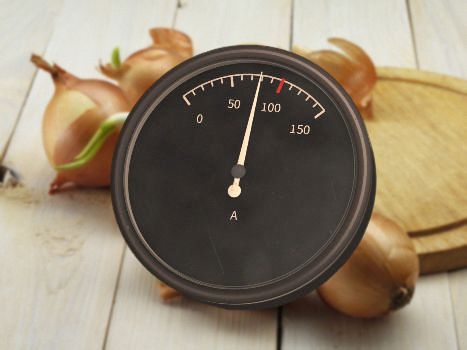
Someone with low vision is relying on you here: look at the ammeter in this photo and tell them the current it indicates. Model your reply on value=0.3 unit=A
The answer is value=80 unit=A
